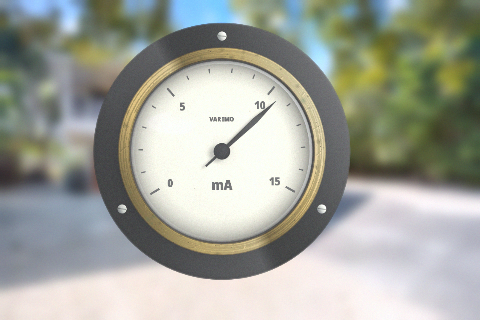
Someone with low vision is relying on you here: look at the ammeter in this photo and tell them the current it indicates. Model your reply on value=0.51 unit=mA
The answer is value=10.5 unit=mA
